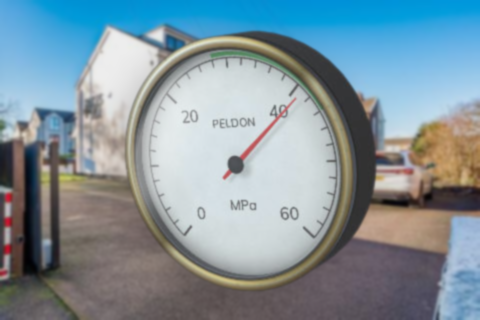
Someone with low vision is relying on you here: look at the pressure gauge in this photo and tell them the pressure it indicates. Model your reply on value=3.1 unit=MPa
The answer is value=41 unit=MPa
